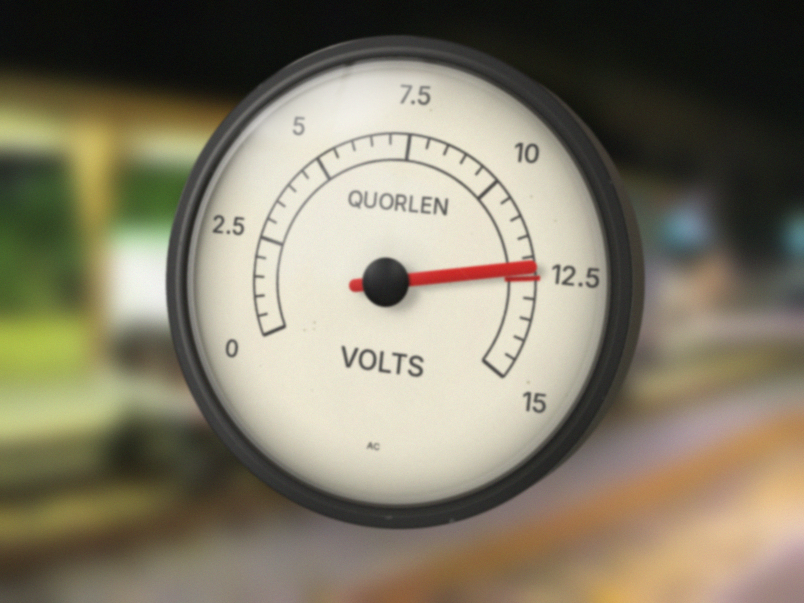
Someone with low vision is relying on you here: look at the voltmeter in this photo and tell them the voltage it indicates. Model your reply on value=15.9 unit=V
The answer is value=12.25 unit=V
